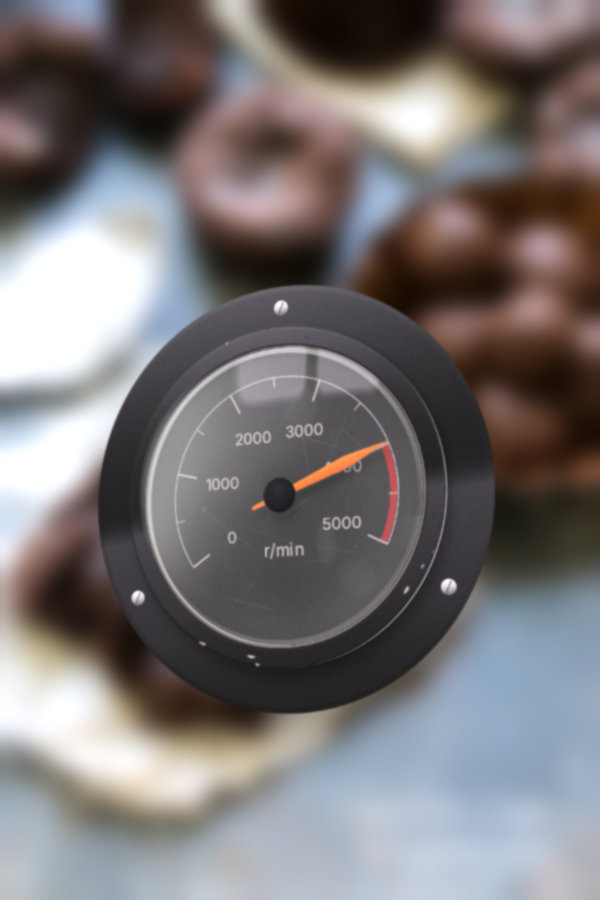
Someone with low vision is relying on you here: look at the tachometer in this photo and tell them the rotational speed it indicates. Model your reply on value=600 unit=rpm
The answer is value=4000 unit=rpm
